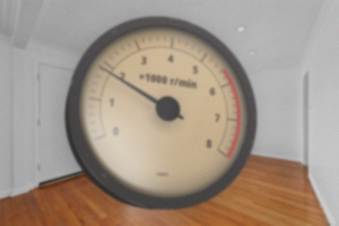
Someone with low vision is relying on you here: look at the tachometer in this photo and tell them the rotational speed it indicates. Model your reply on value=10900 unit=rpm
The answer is value=1800 unit=rpm
